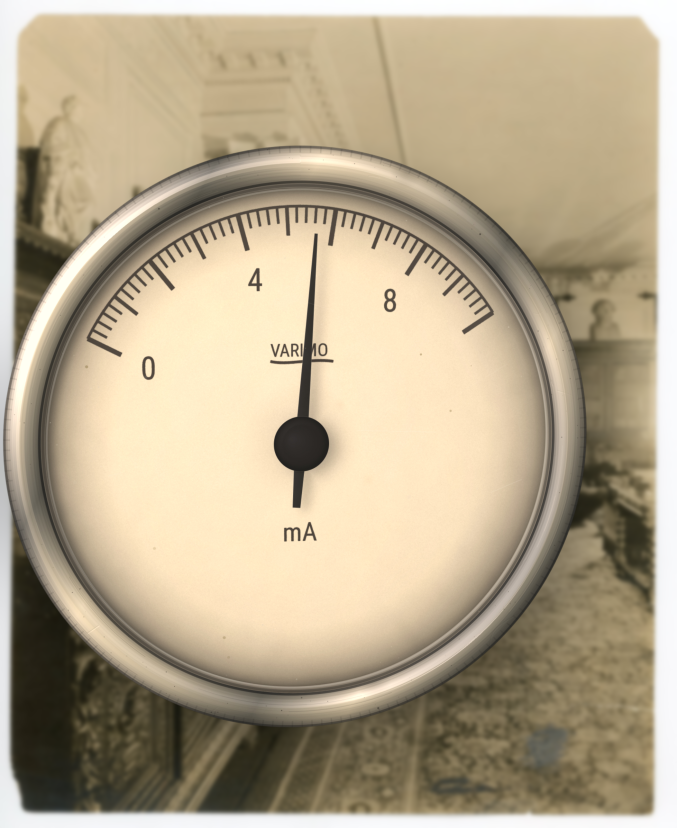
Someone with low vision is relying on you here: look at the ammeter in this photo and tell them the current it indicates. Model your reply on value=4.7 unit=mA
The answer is value=5.6 unit=mA
